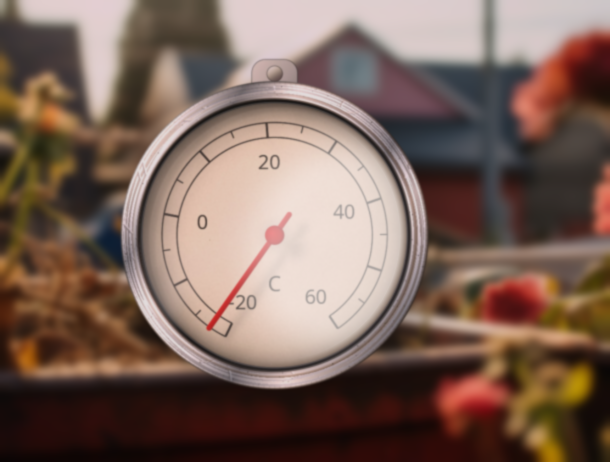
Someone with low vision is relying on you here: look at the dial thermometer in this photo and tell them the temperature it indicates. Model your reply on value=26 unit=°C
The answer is value=-17.5 unit=°C
